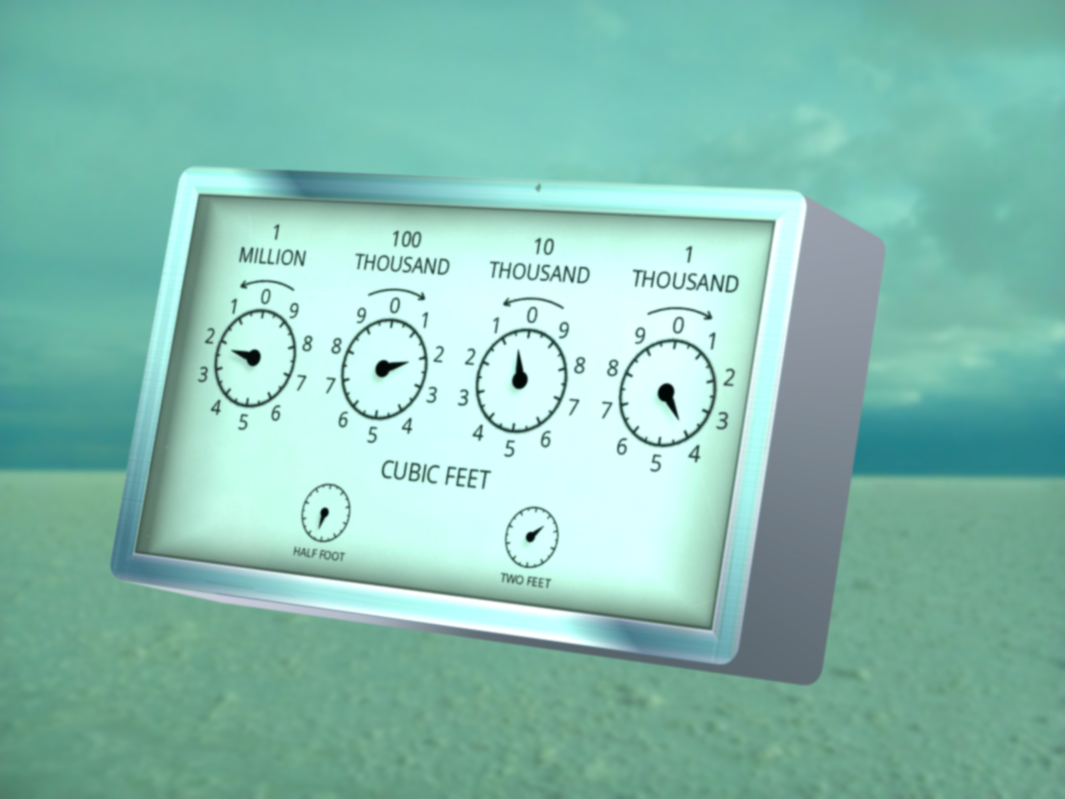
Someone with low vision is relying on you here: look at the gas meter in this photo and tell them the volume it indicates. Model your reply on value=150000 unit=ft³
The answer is value=220400 unit=ft³
